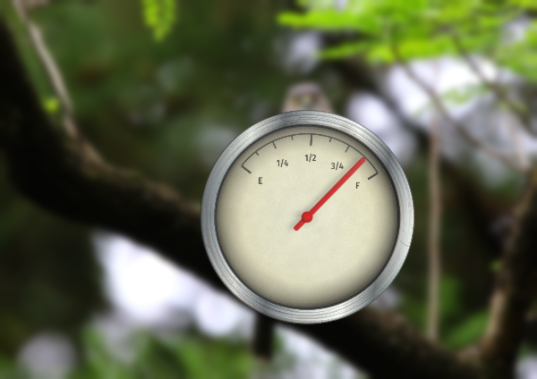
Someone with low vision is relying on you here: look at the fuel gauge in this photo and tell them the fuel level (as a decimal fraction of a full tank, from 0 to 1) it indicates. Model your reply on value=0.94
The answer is value=0.875
